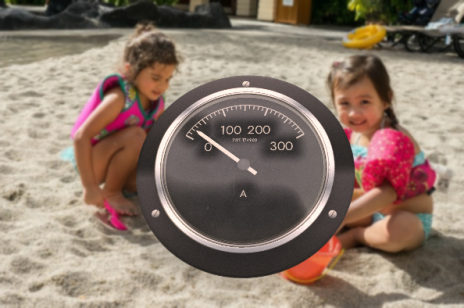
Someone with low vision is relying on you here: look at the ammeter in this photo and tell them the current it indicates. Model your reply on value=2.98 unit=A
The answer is value=20 unit=A
